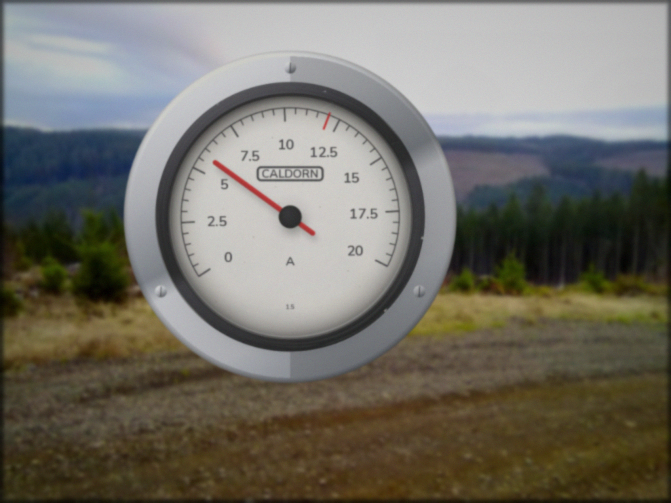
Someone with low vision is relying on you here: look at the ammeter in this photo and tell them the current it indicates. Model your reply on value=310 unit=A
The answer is value=5.75 unit=A
